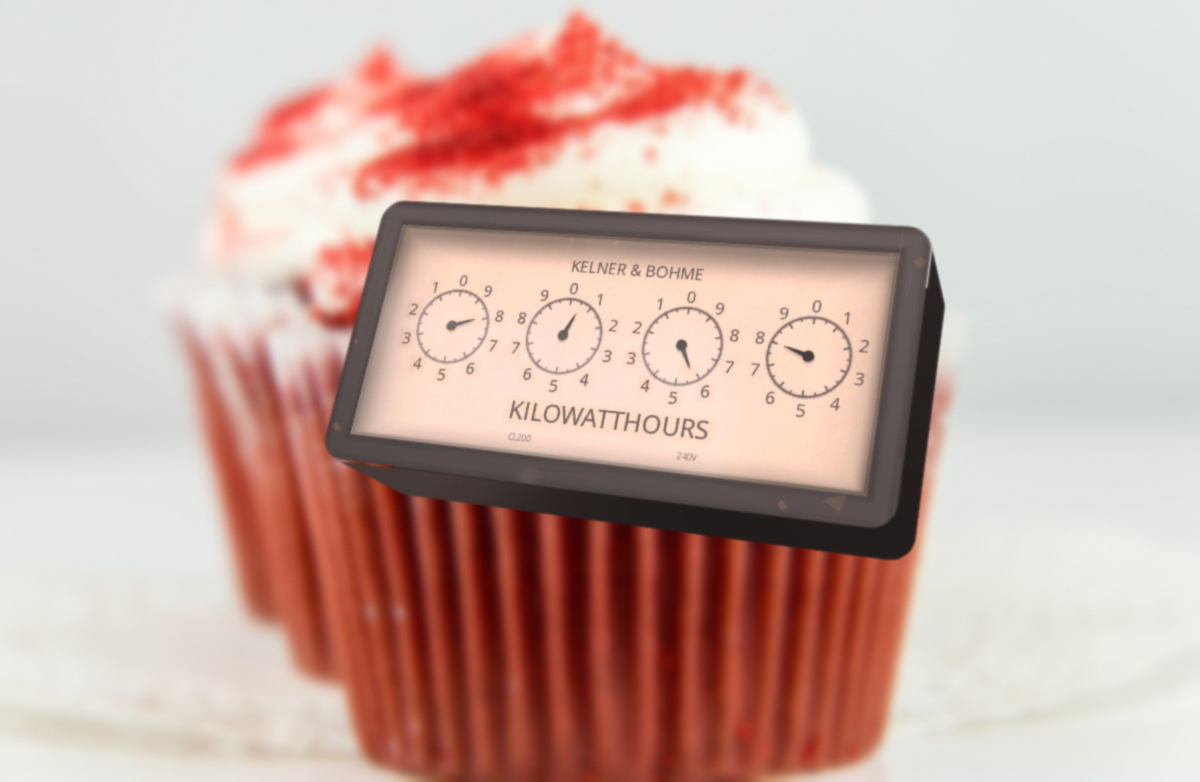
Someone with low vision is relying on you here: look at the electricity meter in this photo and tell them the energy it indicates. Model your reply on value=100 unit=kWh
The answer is value=8058 unit=kWh
